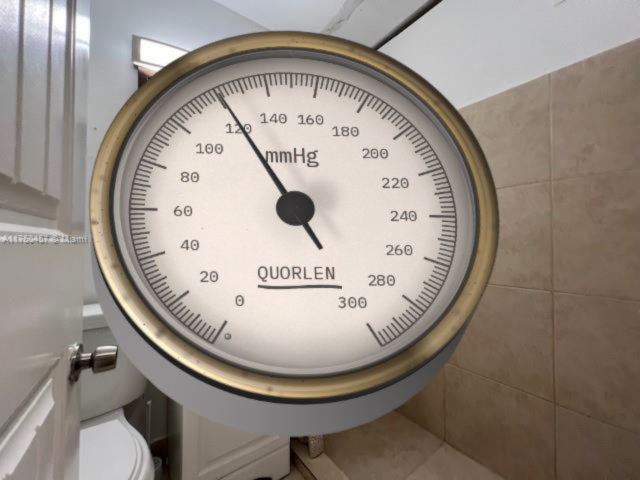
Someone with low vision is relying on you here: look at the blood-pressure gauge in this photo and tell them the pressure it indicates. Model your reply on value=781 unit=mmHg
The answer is value=120 unit=mmHg
